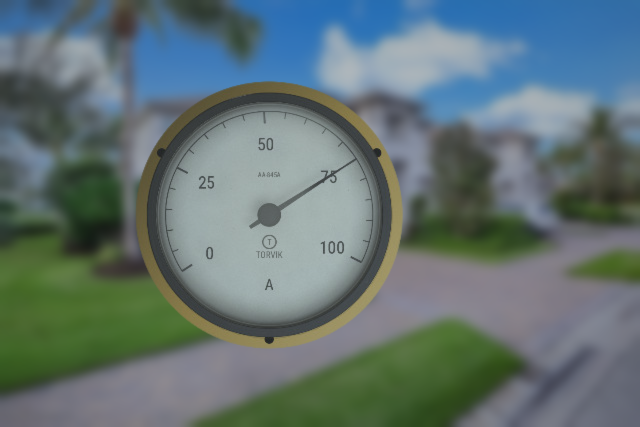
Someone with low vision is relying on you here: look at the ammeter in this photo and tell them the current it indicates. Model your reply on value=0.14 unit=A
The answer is value=75 unit=A
